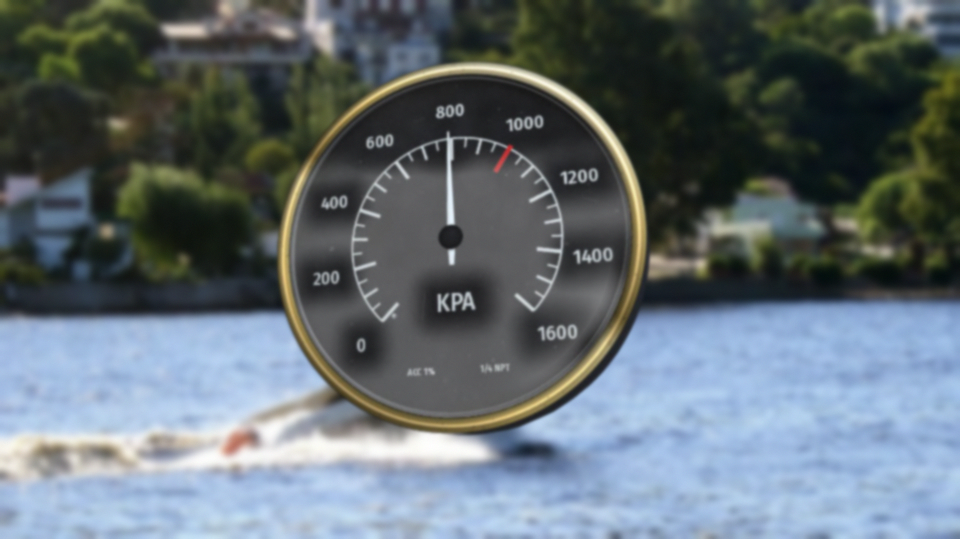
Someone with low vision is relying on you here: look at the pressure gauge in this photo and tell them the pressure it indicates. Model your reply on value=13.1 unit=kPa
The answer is value=800 unit=kPa
